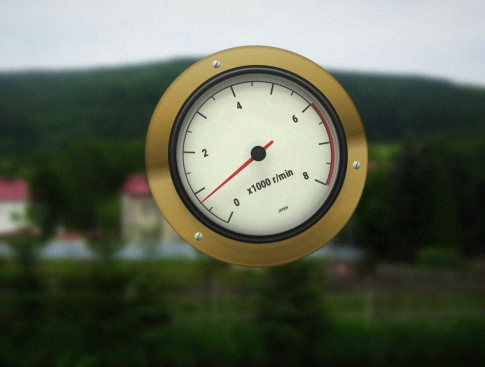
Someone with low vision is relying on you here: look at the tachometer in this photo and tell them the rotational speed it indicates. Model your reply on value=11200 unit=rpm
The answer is value=750 unit=rpm
